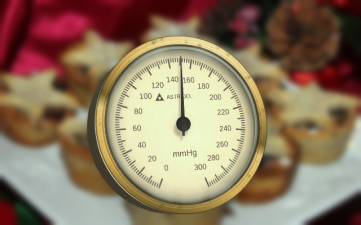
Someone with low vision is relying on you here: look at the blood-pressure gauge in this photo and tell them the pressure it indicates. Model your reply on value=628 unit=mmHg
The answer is value=150 unit=mmHg
